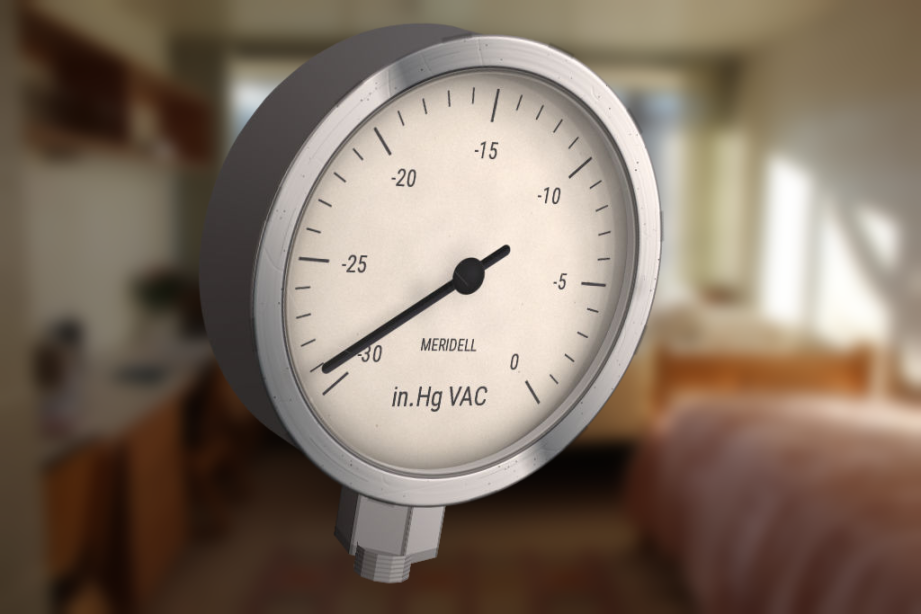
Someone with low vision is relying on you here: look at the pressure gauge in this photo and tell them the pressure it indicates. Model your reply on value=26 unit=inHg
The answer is value=-29 unit=inHg
